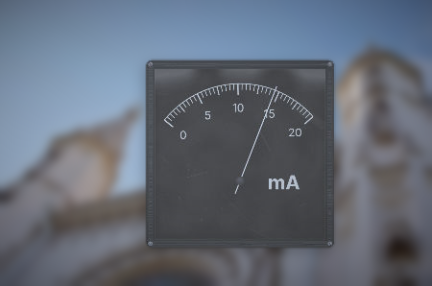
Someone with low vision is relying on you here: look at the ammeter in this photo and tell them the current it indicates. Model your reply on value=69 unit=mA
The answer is value=14.5 unit=mA
